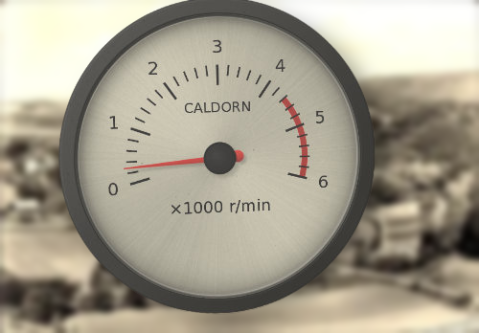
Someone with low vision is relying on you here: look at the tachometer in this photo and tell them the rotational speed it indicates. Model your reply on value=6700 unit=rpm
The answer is value=300 unit=rpm
